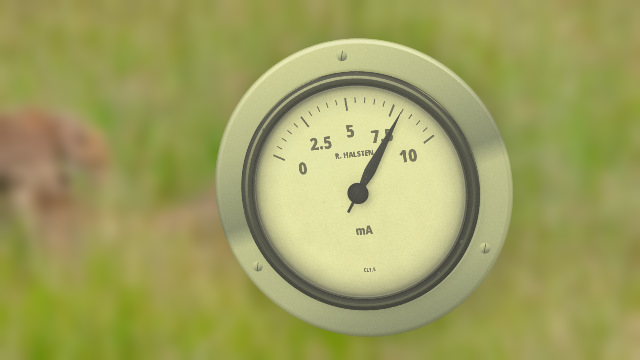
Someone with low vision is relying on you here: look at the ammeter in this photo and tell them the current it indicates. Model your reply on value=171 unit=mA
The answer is value=8 unit=mA
